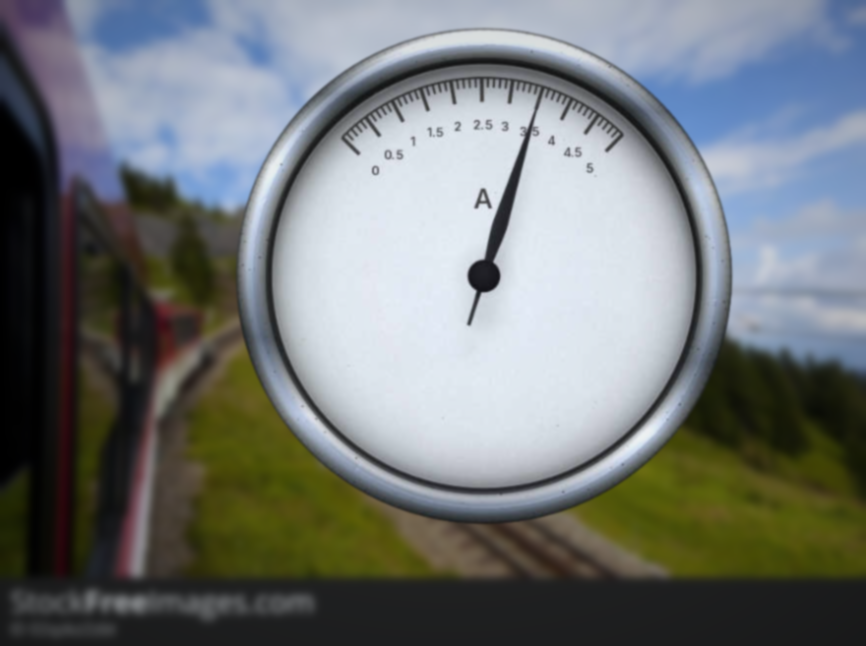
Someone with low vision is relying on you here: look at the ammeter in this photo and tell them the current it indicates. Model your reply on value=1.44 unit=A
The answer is value=3.5 unit=A
